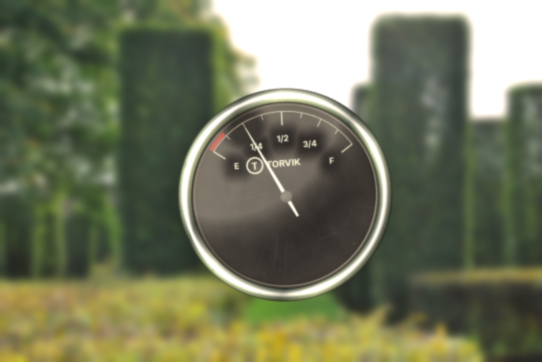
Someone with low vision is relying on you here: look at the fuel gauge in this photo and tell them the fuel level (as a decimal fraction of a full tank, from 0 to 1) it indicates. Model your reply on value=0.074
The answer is value=0.25
